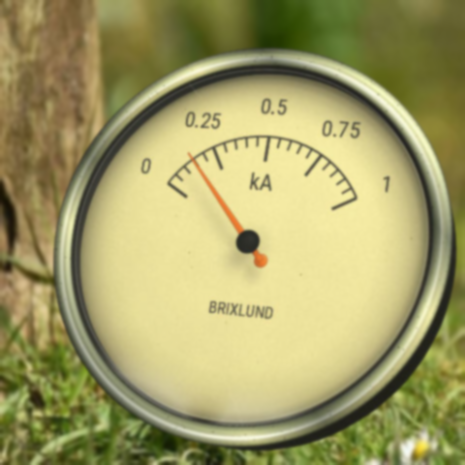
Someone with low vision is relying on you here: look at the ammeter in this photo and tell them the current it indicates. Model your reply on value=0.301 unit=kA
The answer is value=0.15 unit=kA
